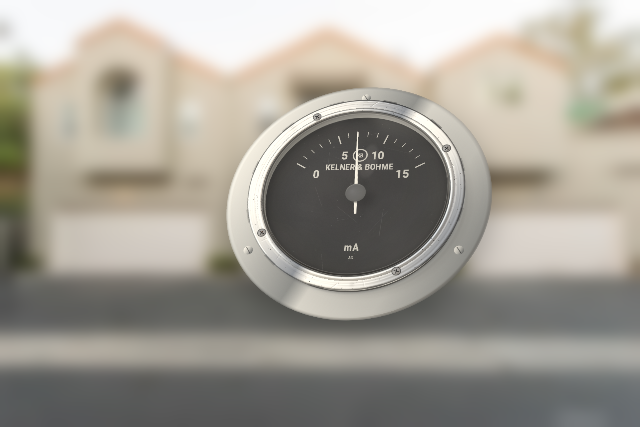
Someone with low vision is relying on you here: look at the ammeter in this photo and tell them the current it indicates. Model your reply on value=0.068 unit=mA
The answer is value=7 unit=mA
